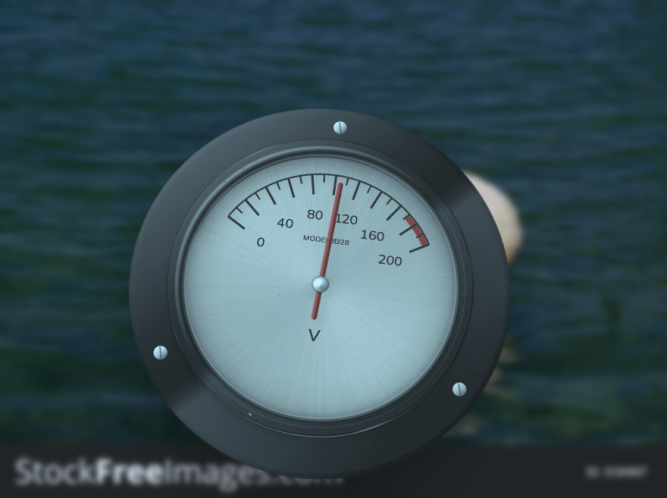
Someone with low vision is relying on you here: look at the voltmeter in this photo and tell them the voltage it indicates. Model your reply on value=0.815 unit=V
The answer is value=105 unit=V
